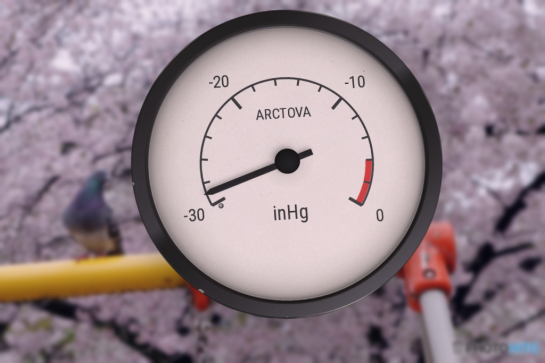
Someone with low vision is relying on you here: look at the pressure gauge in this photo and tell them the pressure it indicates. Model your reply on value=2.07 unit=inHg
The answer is value=-29 unit=inHg
